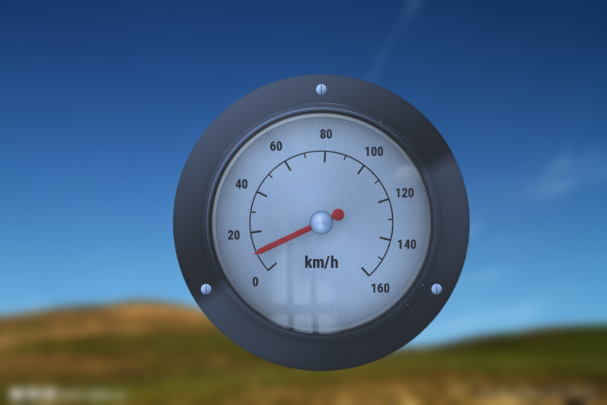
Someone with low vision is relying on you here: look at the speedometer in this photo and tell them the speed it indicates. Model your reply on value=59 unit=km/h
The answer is value=10 unit=km/h
